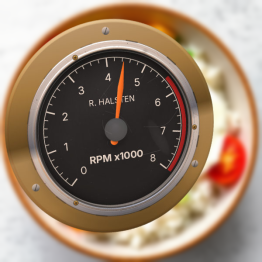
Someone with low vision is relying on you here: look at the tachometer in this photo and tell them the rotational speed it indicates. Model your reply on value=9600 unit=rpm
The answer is value=4400 unit=rpm
